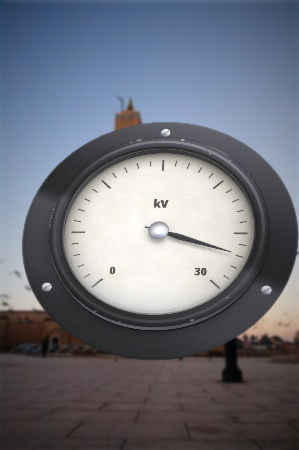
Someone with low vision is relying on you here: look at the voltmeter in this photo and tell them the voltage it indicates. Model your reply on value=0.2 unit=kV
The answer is value=27 unit=kV
